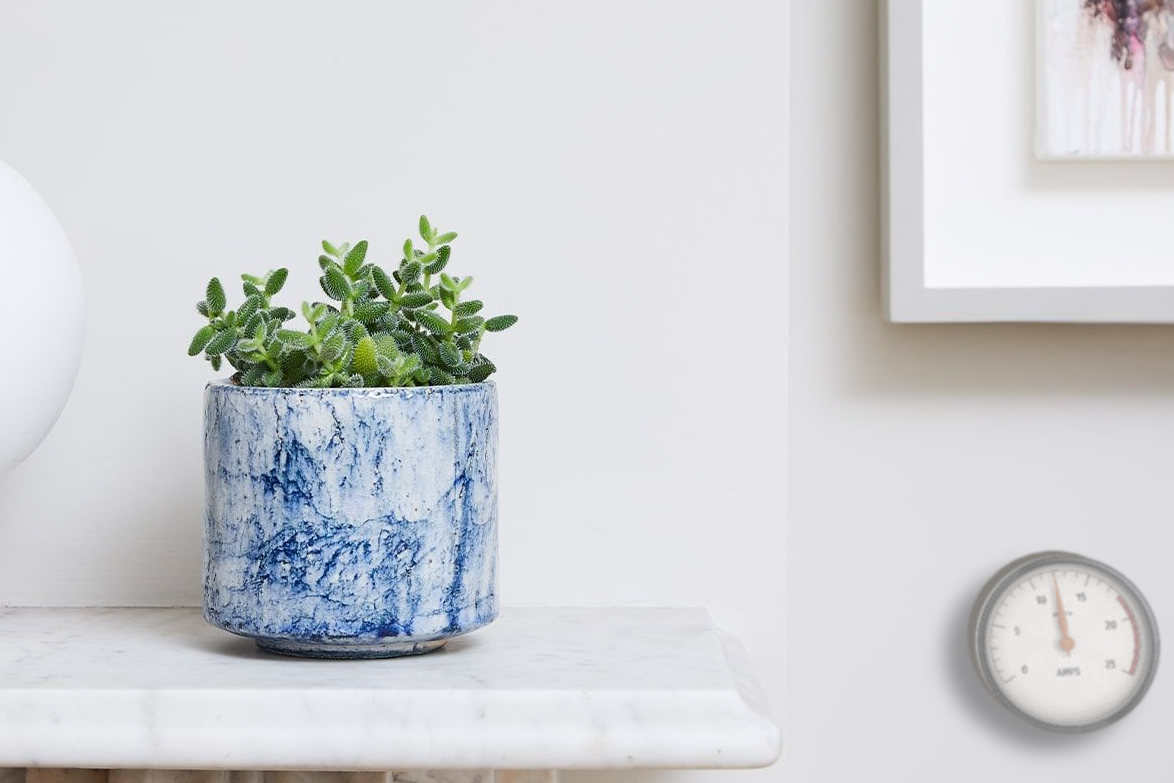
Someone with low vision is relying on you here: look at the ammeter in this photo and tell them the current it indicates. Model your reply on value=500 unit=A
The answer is value=12 unit=A
